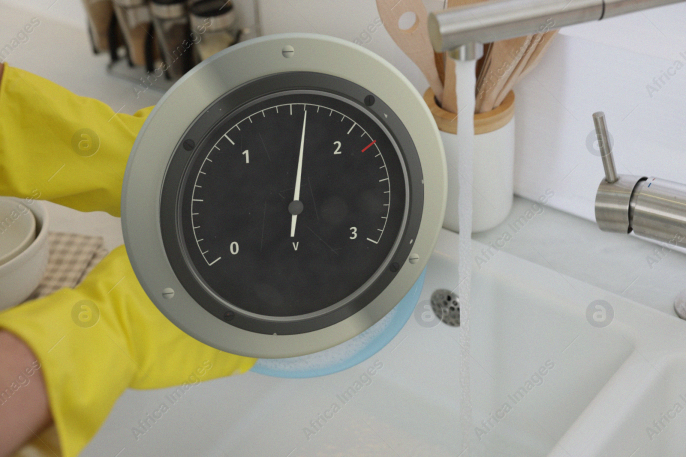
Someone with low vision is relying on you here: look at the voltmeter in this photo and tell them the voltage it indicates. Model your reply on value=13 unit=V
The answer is value=1.6 unit=V
